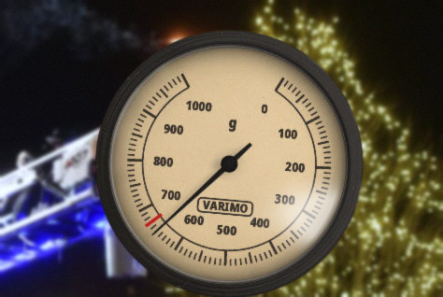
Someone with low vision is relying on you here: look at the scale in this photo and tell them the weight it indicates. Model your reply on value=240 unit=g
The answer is value=650 unit=g
